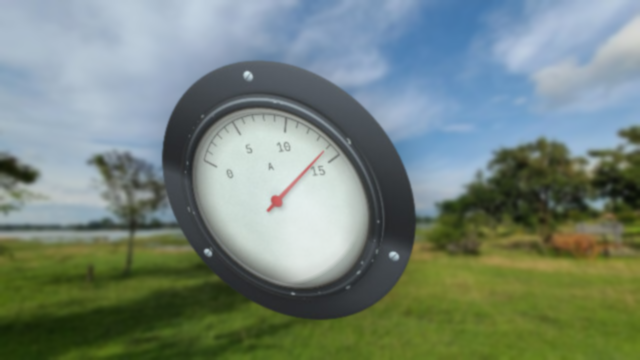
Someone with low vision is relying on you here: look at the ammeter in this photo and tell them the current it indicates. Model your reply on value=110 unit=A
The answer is value=14 unit=A
